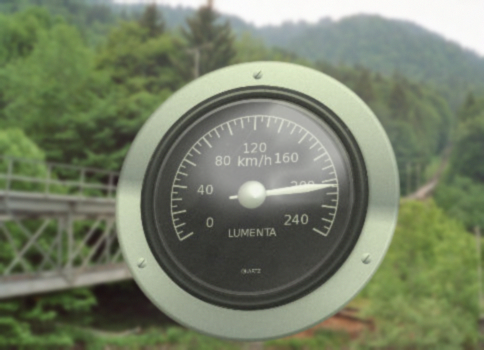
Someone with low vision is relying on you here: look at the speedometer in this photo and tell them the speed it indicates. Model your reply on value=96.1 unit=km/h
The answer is value=205 unit=km/h
